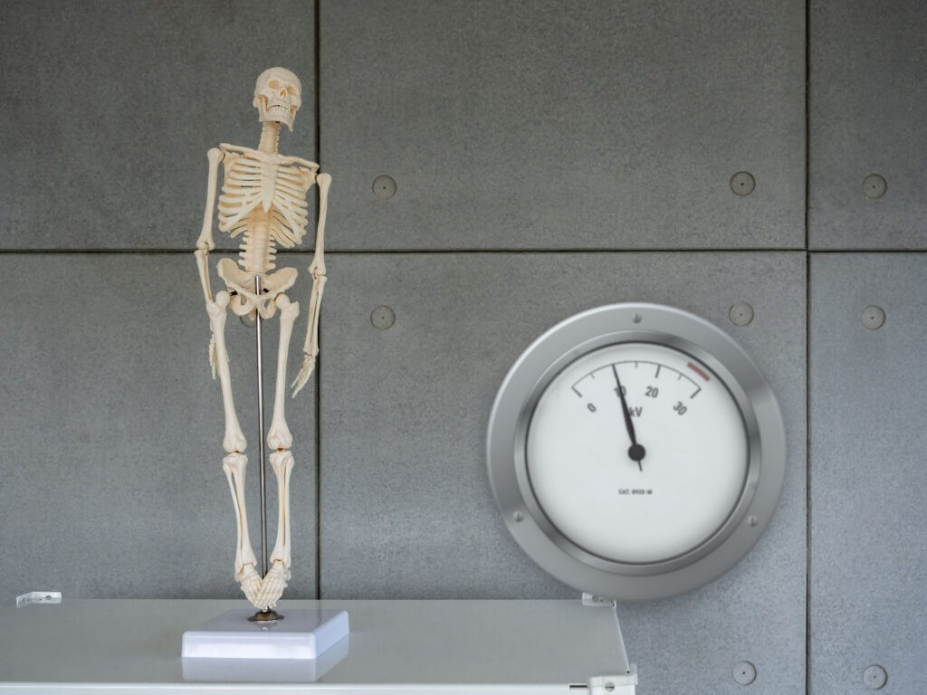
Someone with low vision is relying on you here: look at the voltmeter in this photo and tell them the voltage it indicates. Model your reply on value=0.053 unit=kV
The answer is value=10 unit=kV
